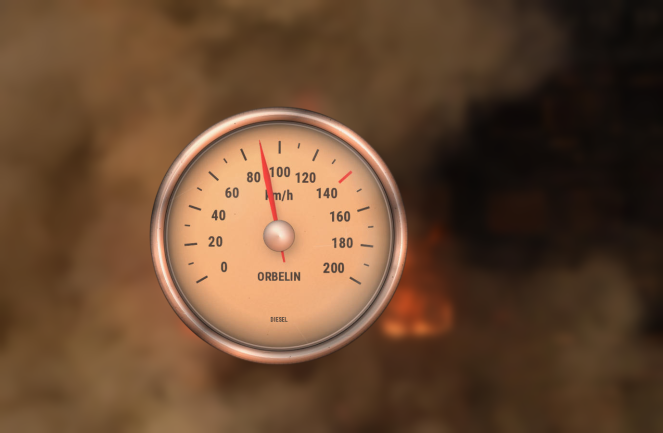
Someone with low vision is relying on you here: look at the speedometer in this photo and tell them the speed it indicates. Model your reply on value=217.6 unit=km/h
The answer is value=90 unit=km/h
